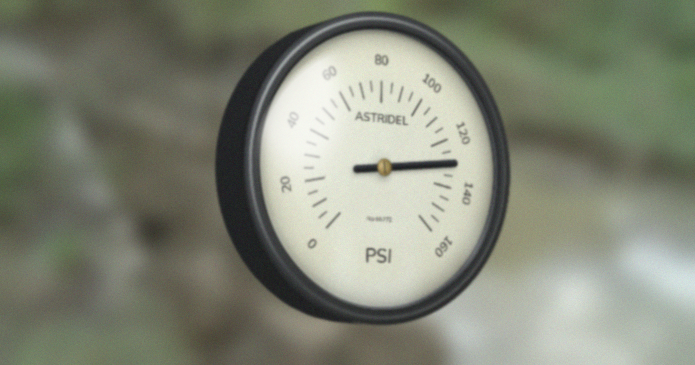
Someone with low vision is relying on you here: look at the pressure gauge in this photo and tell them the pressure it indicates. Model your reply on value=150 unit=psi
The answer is value=130 unit=psi
